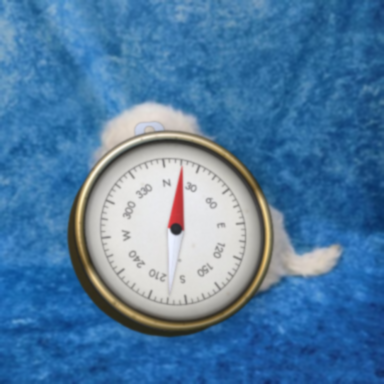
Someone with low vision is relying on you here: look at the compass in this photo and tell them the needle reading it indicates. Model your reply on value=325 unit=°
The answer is value=15 unit=°
